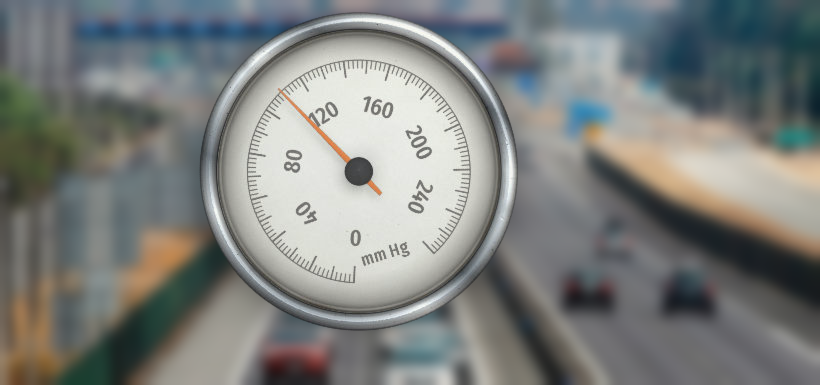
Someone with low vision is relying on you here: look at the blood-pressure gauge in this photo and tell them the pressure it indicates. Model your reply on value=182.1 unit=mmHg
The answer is value=110 unit=mmHg
